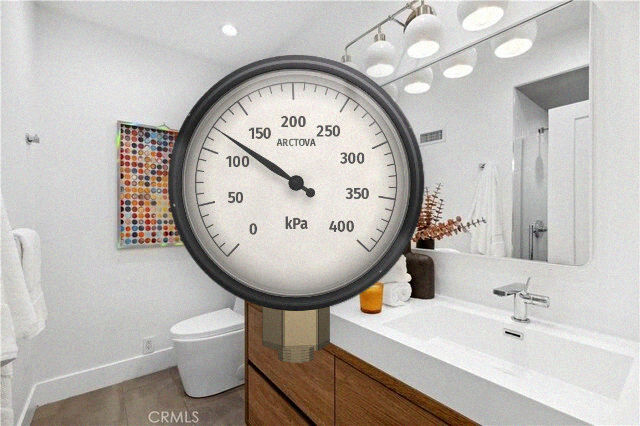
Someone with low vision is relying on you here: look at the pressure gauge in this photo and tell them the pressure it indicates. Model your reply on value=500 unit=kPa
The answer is value=120 unit=kPa
